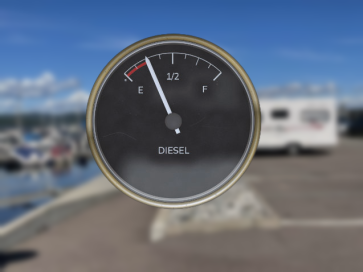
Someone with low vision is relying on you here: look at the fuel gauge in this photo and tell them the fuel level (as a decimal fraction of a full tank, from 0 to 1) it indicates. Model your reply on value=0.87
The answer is value=0.25
